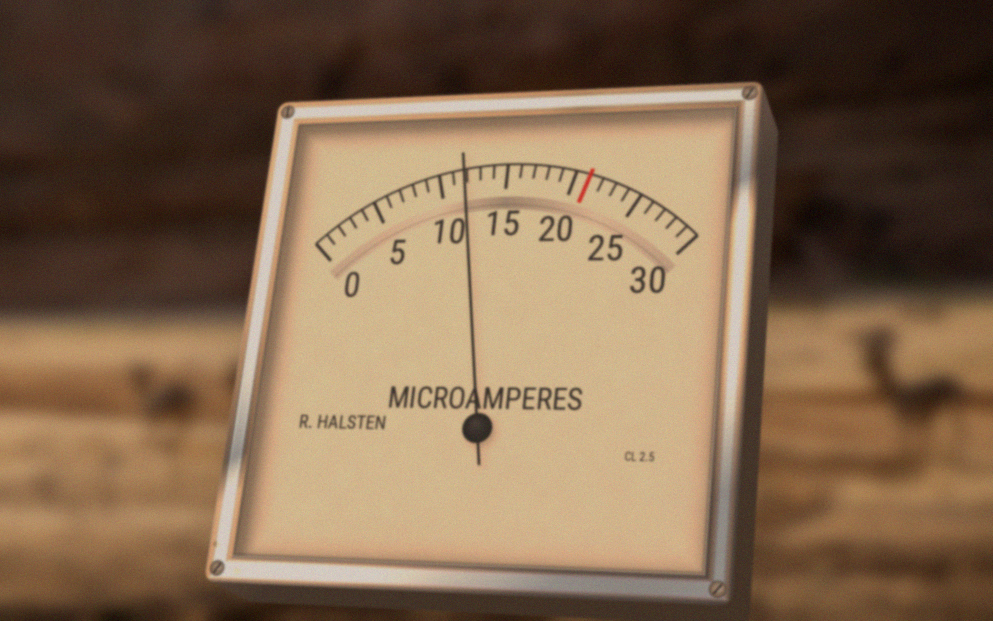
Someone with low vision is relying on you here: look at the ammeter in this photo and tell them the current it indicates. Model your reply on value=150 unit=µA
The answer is value=12 unit=µA
